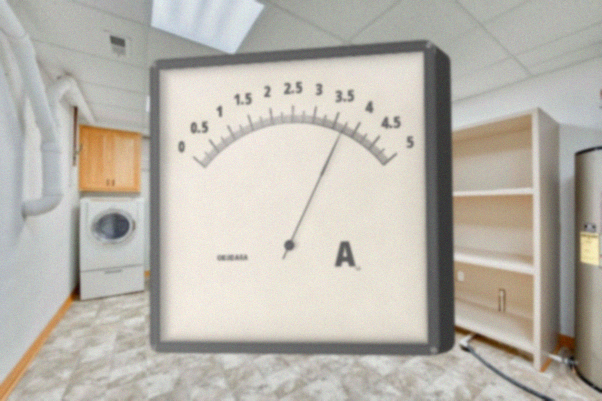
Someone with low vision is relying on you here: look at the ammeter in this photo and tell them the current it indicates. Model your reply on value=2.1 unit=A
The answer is value=3.75 unit=A
